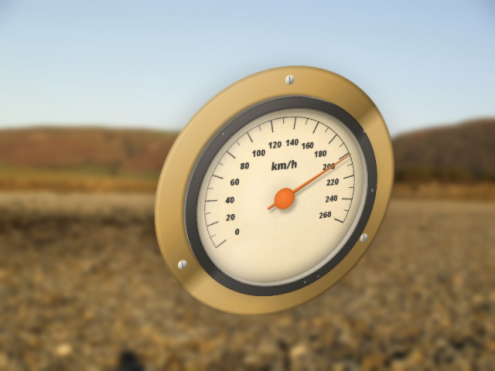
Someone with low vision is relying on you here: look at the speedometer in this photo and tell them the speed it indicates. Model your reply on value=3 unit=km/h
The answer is value=200 unit=km/h
